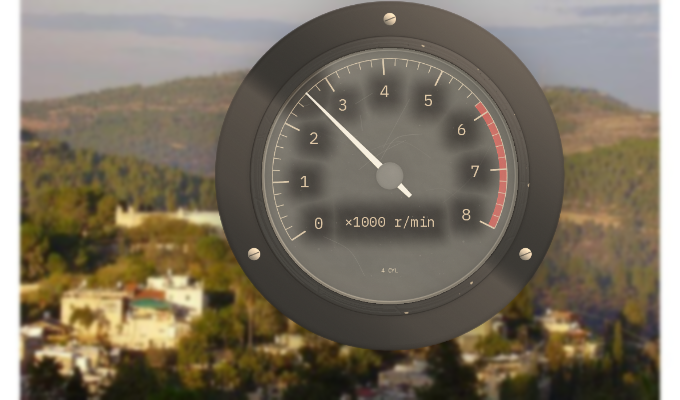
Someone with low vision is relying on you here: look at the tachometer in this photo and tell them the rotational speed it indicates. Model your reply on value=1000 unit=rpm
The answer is value=2600 unit=rpm
